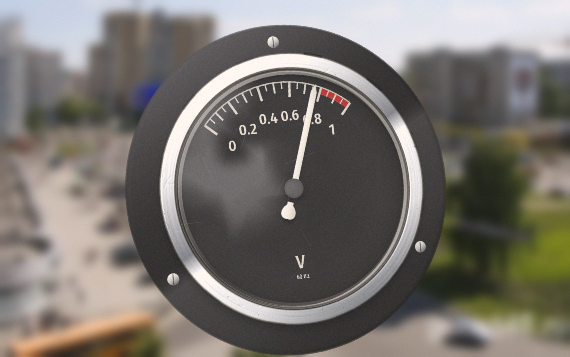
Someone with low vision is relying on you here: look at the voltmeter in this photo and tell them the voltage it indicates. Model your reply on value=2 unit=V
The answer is value=0.75 unit=V
